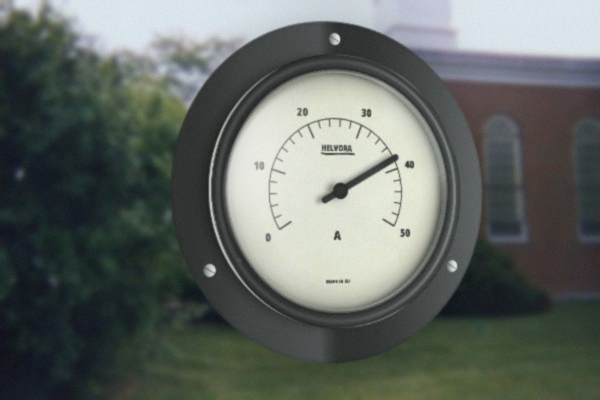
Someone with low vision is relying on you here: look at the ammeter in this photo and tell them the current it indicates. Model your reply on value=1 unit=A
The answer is value=38 unit=A
